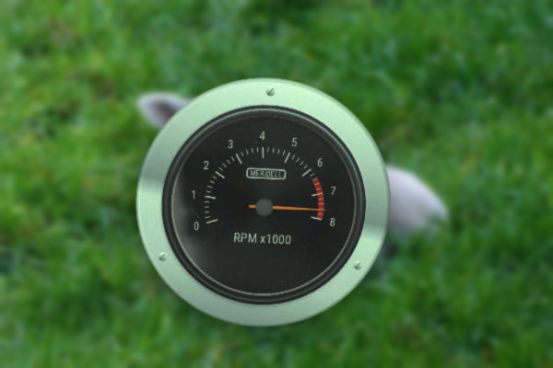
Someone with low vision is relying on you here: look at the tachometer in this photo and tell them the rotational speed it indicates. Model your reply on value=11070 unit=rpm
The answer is value=7600 unit=rpm
